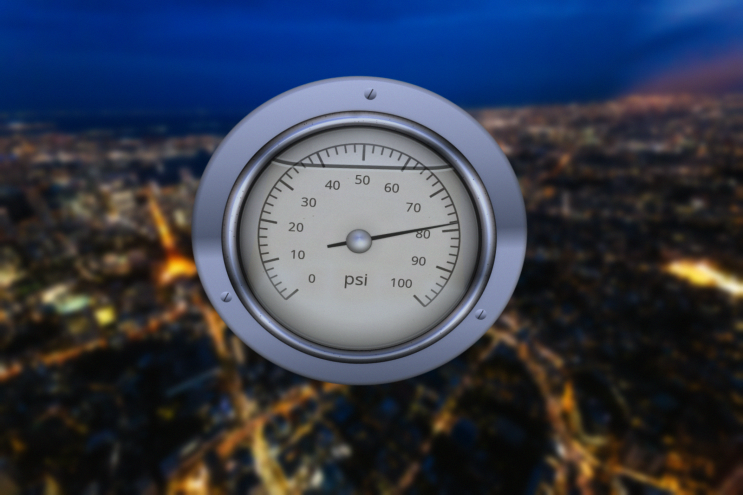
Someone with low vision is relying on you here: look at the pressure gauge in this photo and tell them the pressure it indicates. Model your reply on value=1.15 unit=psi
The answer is value=78 unit=psi
